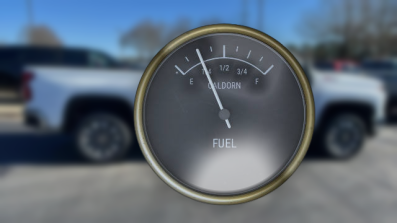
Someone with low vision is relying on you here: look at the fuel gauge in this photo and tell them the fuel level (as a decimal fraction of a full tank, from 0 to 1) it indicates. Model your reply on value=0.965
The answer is value=0.25
